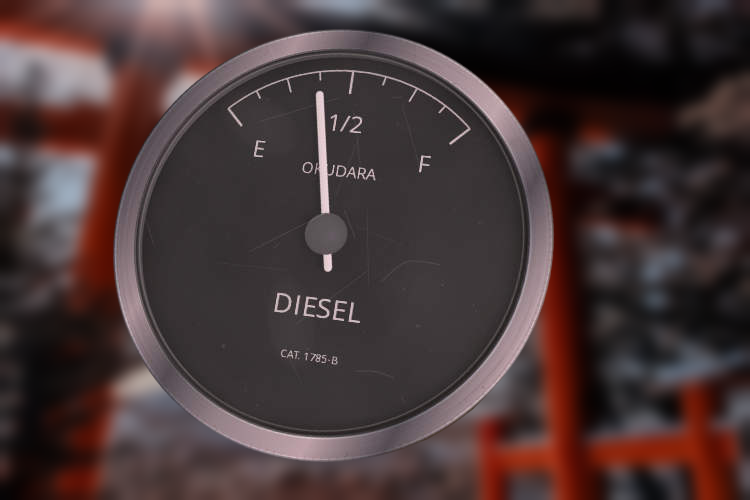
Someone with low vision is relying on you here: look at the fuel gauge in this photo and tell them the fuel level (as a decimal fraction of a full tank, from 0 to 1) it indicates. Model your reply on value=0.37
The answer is value=0.375
